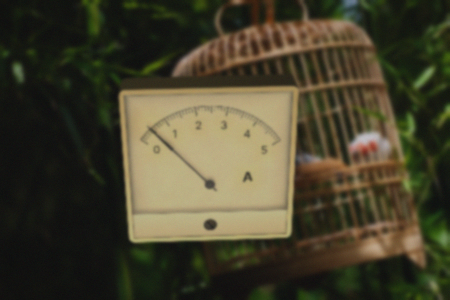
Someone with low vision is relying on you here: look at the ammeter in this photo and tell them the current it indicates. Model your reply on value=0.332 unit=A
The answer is value=0.5 unit=A
